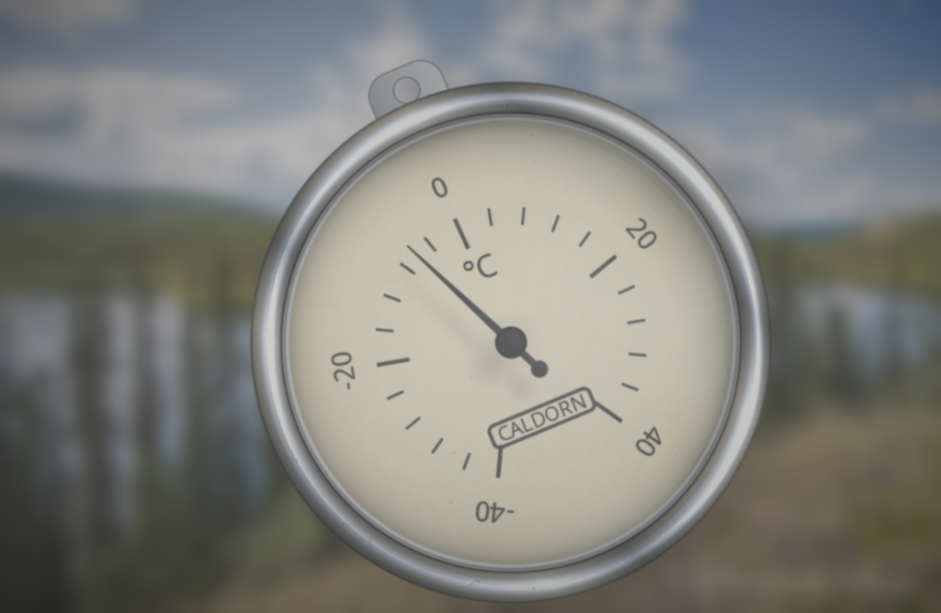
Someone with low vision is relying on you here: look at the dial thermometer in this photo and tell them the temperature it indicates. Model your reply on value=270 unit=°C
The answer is value=-6 unit=°C
